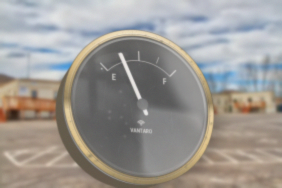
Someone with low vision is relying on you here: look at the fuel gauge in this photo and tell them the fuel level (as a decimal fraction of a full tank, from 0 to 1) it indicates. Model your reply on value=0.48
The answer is value=0.25
